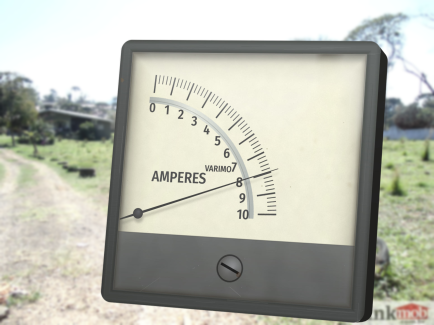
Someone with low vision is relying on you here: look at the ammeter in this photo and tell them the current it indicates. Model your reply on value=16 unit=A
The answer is value=8 unit=A
